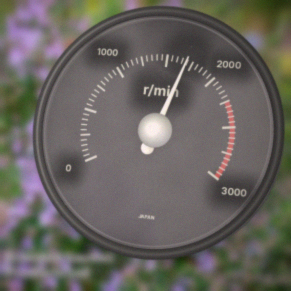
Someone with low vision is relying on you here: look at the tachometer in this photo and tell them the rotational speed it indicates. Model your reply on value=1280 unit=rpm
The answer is value=1700 unit=rpm
